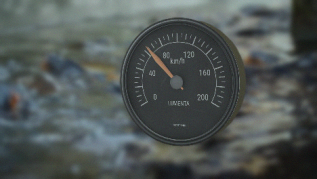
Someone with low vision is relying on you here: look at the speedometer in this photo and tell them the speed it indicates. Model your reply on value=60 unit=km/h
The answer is value=65 unit=km/h
